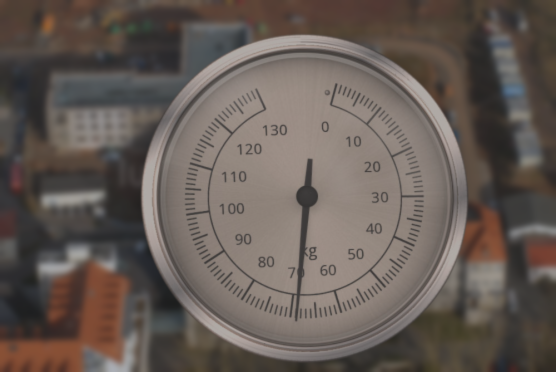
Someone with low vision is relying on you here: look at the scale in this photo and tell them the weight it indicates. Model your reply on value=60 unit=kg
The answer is value=69 unit=kg
